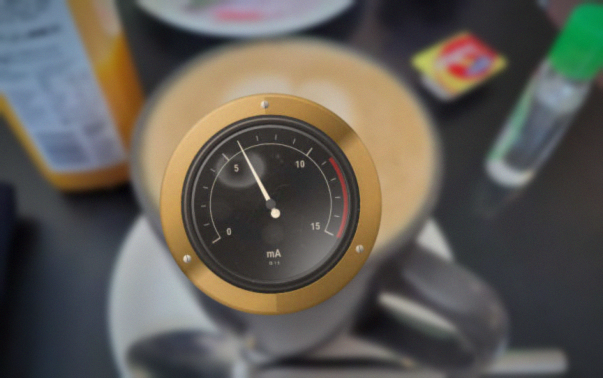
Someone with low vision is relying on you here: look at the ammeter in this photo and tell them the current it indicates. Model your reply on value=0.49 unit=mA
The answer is value=6 unit=mA
